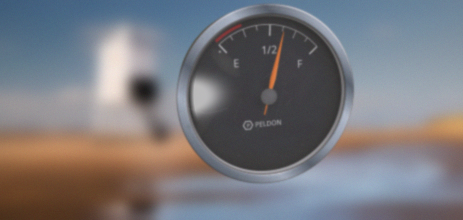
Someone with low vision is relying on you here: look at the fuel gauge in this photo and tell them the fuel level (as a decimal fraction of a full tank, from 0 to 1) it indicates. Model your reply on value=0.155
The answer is value=0.625
